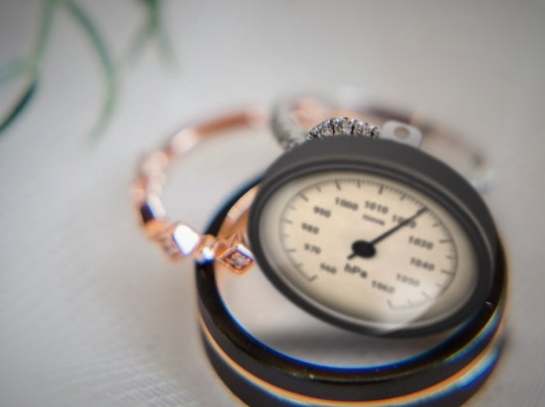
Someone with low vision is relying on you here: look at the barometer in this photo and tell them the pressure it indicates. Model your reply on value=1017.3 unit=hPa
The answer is value=1020 unit=hPa
